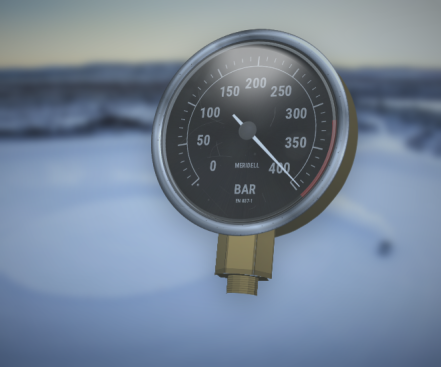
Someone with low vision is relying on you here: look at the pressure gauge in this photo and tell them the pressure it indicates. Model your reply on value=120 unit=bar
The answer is value=395 unit=bar
